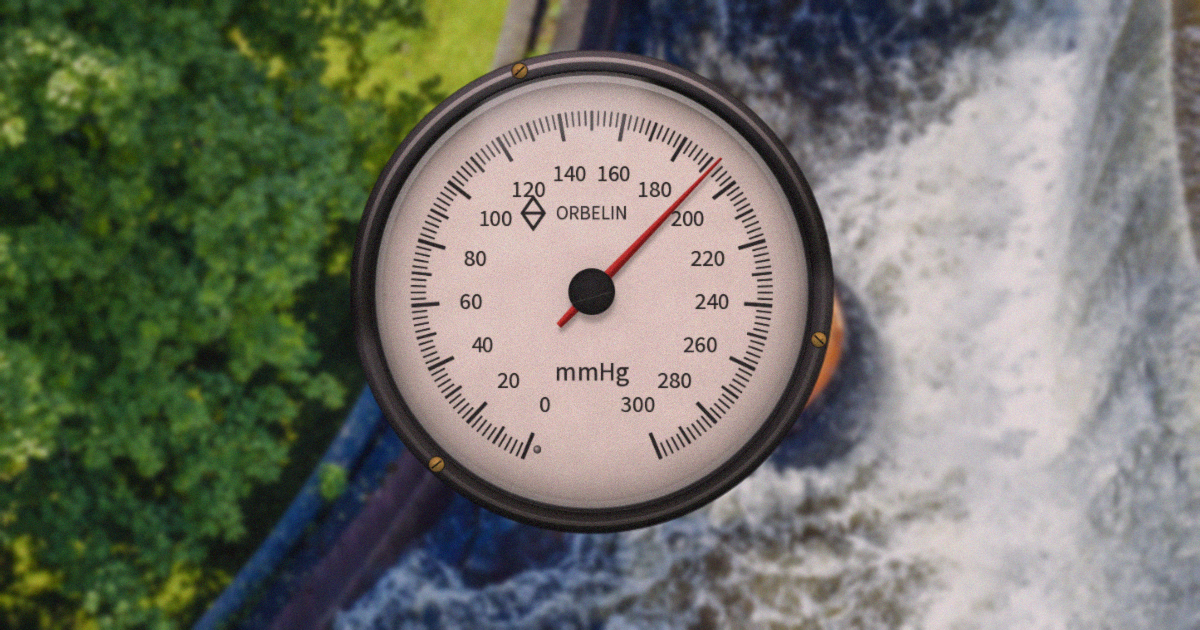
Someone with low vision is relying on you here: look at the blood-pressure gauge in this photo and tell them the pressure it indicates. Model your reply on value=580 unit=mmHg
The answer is value=192 unit=mmHg
